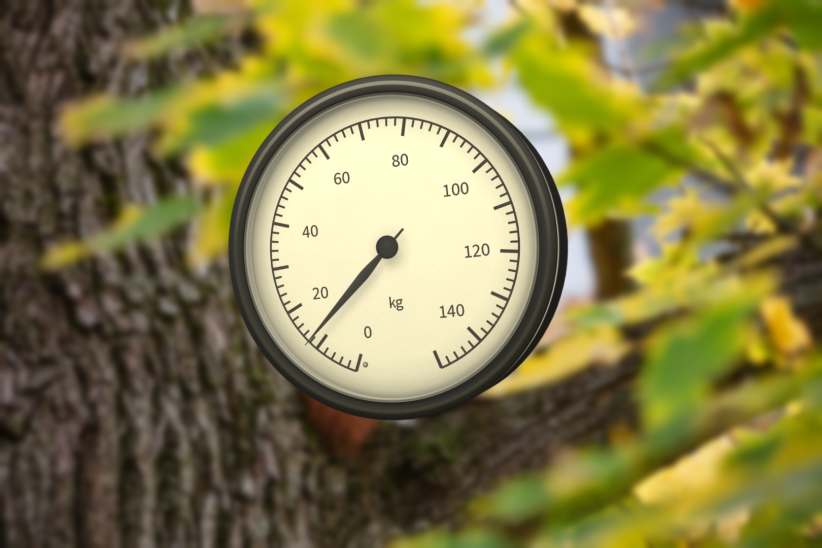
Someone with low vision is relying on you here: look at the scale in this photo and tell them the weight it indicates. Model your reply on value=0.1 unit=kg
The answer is value=12 unit=kg
